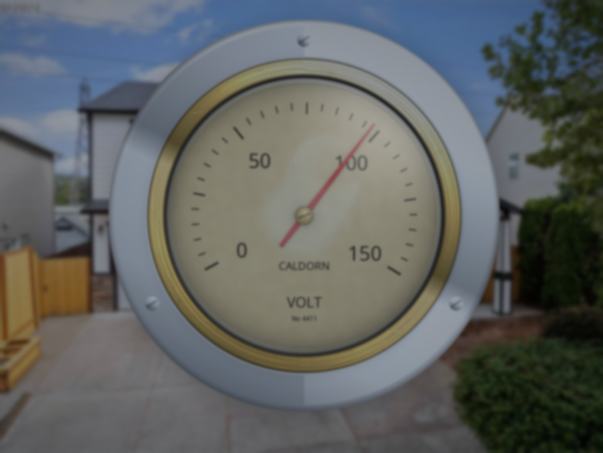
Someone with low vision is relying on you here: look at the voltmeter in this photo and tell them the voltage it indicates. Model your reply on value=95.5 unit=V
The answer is value=97.5 unit=V
